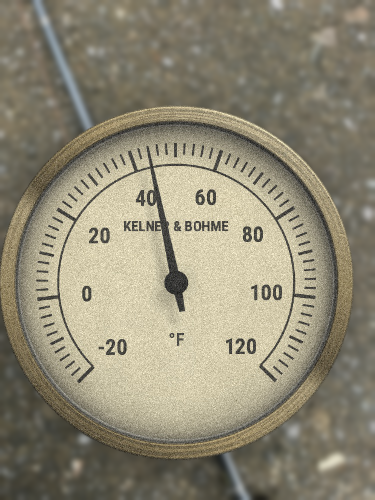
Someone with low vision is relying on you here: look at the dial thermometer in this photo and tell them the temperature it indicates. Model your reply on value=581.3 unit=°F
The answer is value=44 unit=°F
